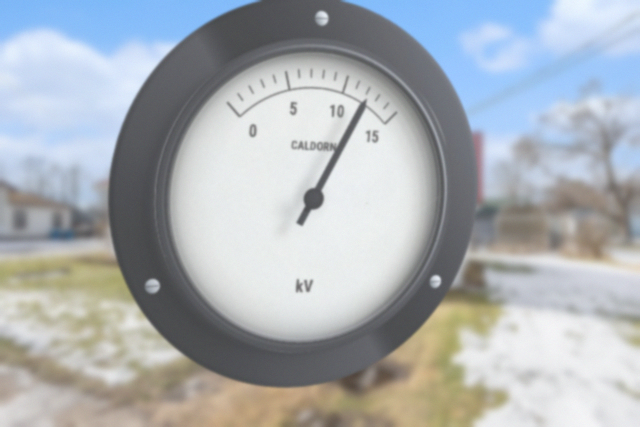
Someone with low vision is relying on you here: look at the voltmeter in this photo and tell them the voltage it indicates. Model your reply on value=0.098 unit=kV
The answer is value=12 unit=kV
